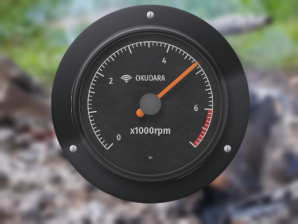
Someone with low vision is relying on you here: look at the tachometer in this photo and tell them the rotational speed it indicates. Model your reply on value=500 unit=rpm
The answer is value=4800 unit=rpm
